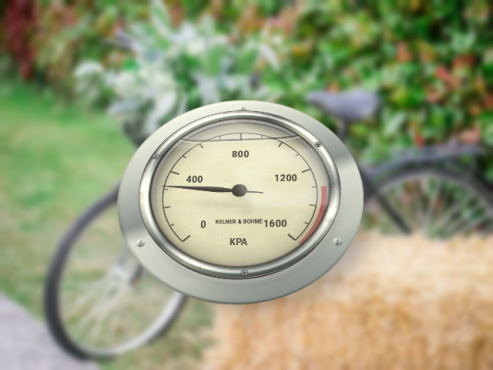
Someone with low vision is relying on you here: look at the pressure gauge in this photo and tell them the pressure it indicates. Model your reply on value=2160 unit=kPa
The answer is value=300 unit=kPa
